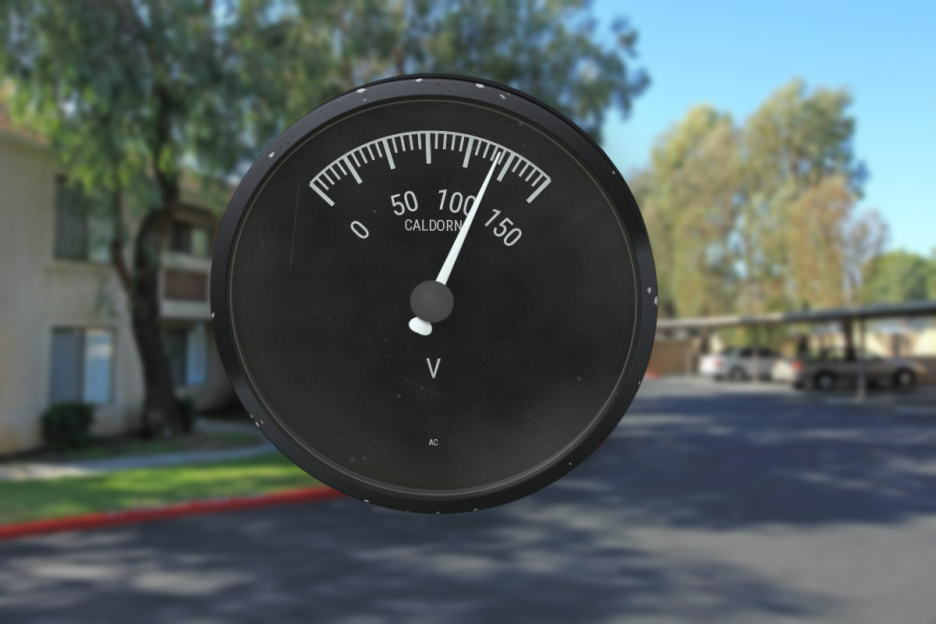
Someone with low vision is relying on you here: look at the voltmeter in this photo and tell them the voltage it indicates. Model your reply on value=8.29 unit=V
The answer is value=117.5 unit=V
